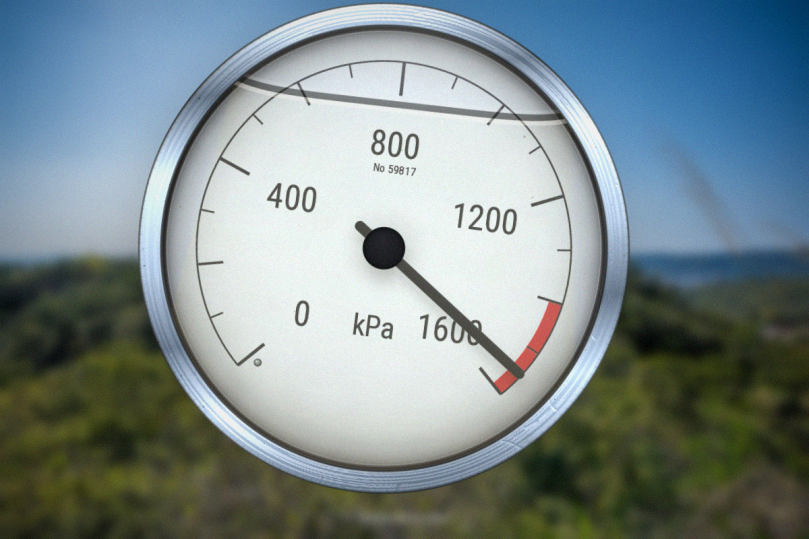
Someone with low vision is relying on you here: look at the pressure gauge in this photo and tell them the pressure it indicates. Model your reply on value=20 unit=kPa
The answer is value=1550 unit=kPa
